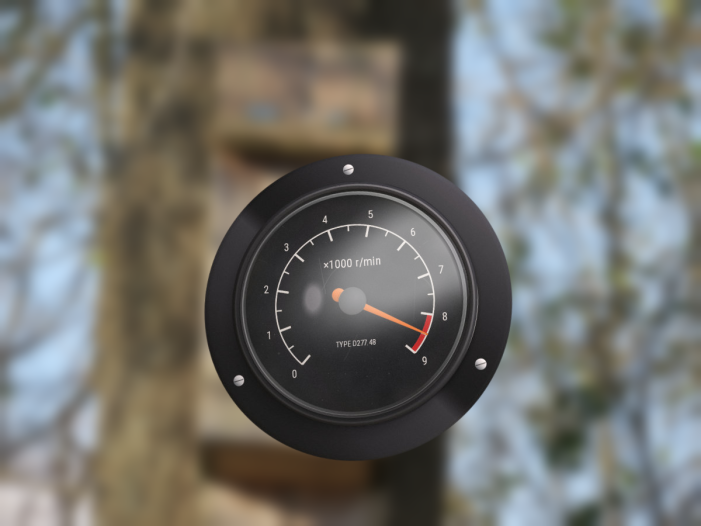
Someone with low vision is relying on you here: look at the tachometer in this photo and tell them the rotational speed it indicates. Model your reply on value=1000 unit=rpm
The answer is value=8500 unit=rpm
